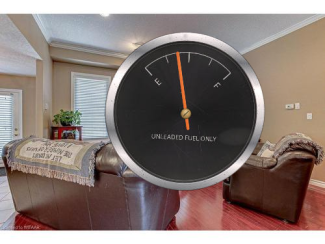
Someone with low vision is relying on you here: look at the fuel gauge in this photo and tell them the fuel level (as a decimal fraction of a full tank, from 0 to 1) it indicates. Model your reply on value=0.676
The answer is value=0.375
